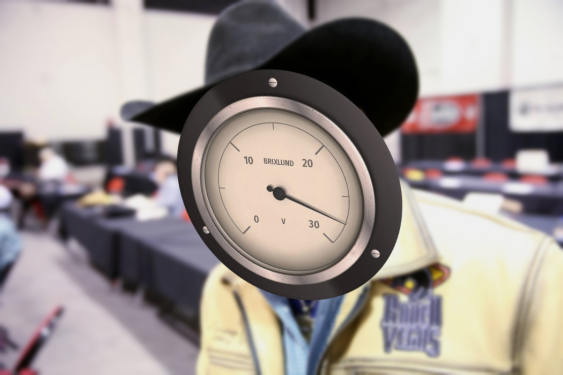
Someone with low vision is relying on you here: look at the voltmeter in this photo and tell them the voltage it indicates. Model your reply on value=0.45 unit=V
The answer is value=27.5 unit=V
